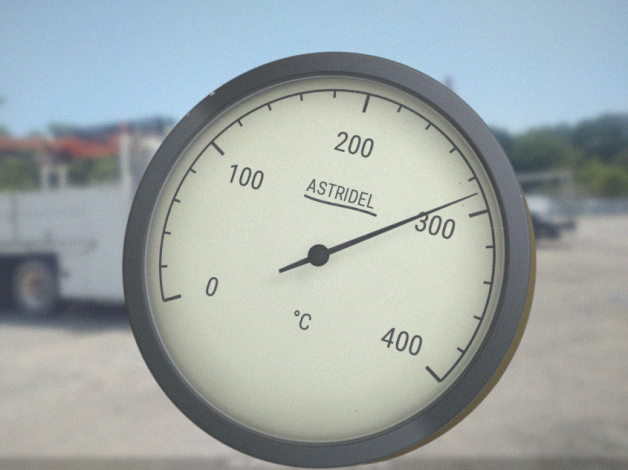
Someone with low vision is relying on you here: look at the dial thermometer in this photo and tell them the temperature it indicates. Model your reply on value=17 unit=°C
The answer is value=290 unit=°C
